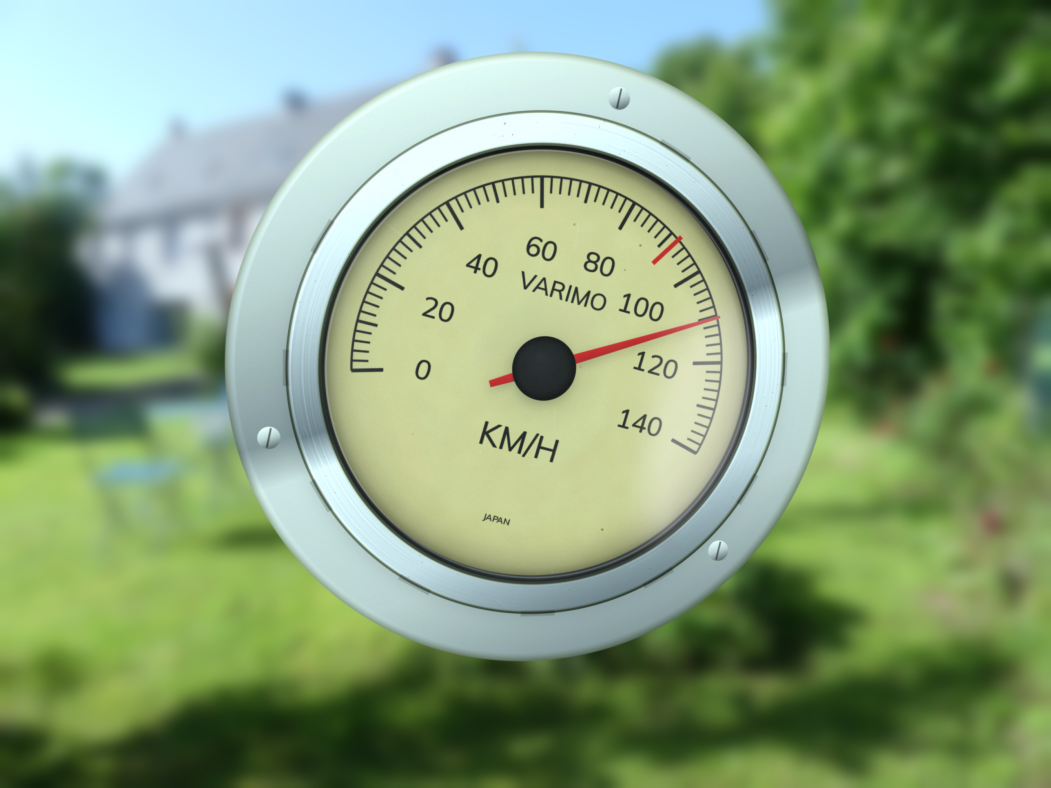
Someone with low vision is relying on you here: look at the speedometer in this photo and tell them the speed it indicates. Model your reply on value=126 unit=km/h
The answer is value=110 unit=km/h
